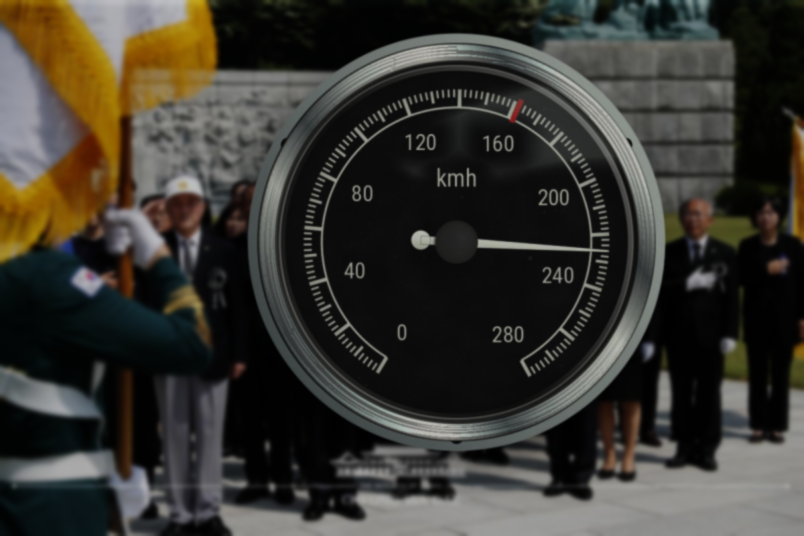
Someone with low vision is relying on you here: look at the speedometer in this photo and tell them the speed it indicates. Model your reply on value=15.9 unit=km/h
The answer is value=226 unit=km/h
